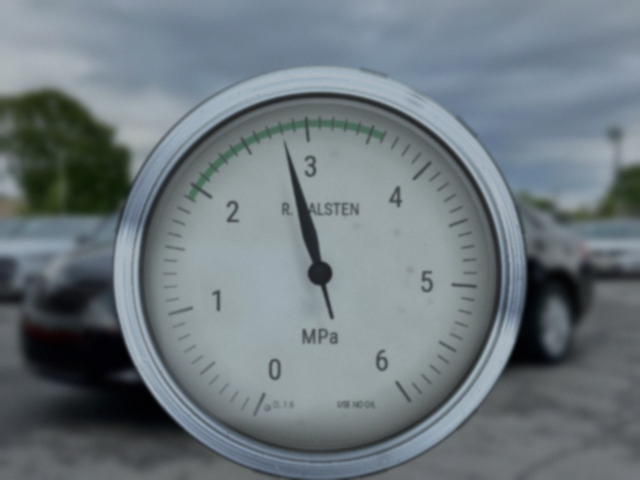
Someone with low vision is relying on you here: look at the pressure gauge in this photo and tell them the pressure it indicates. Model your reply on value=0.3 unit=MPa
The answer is value=2.8 unit=MPa
